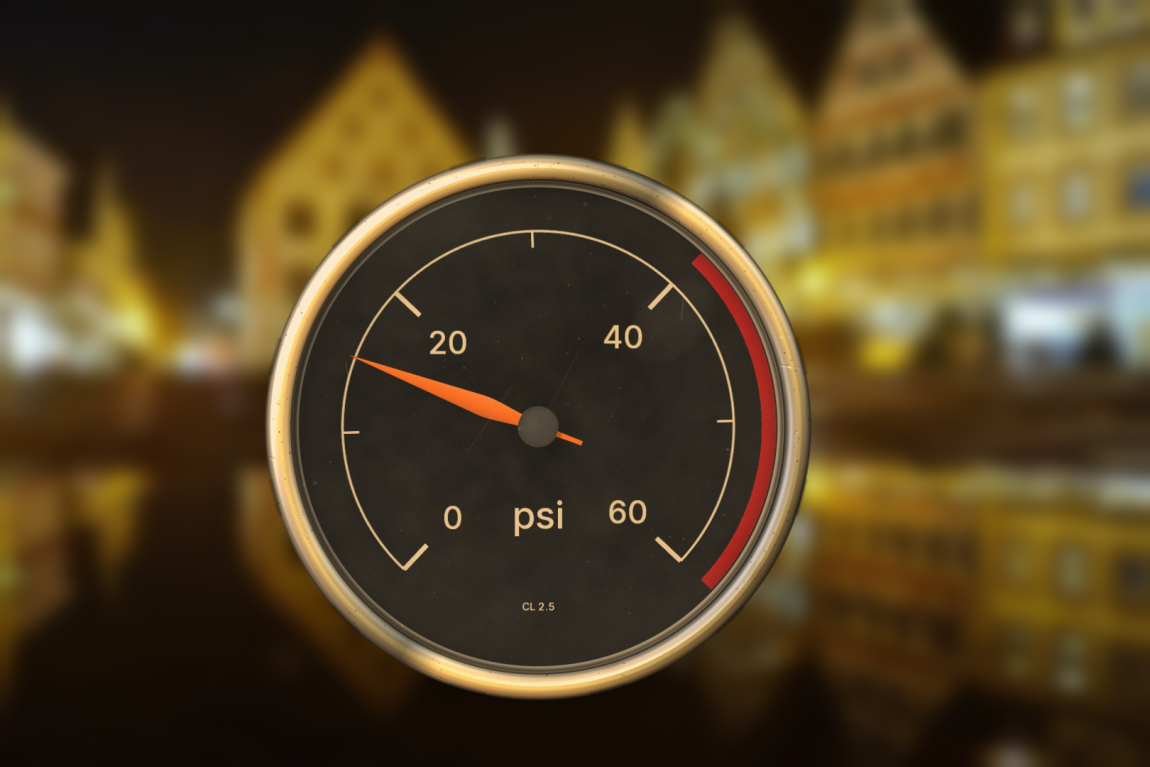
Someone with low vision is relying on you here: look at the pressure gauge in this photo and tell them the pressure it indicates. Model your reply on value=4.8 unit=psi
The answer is value=15 unit=psi
